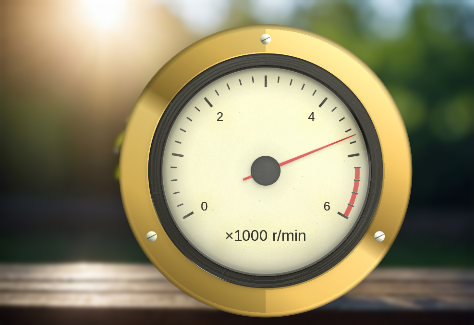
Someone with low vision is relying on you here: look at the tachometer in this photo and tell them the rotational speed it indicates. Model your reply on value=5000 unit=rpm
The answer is value=4700 unit=rpm
